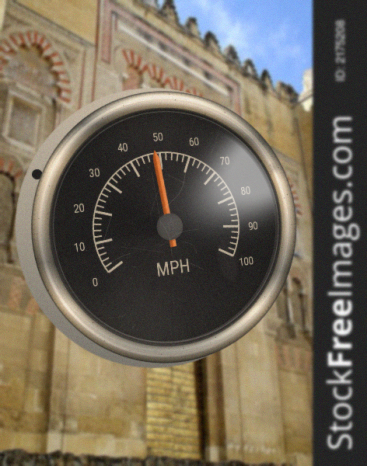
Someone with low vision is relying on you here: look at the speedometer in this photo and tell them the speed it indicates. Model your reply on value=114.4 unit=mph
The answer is value=48 unit=mph
